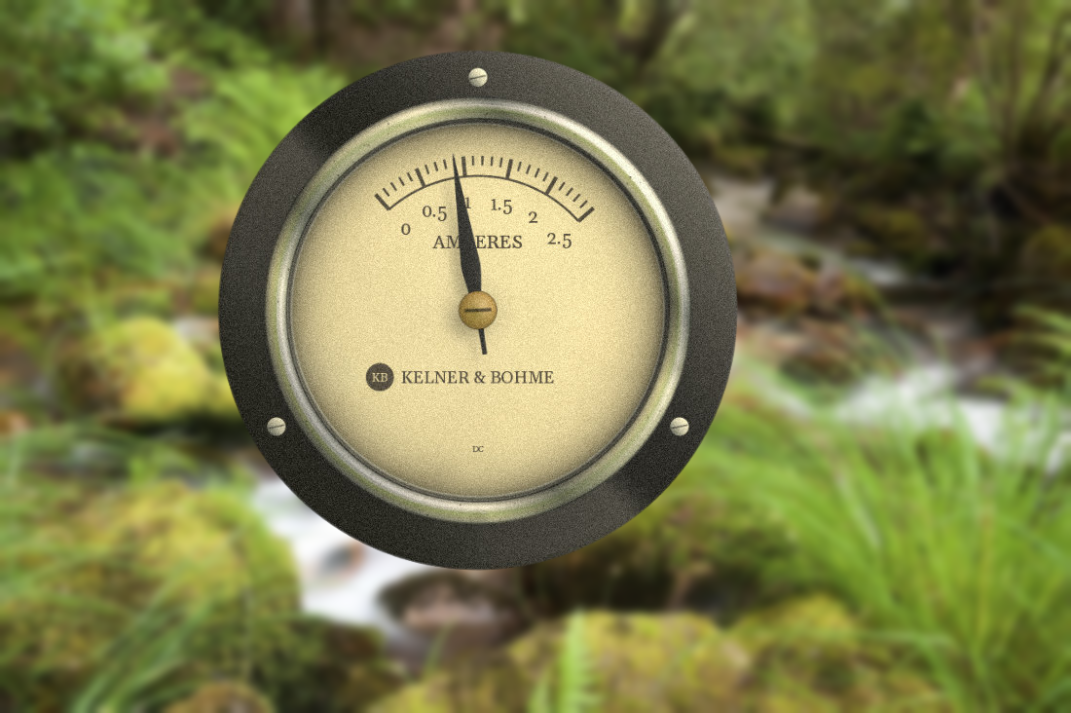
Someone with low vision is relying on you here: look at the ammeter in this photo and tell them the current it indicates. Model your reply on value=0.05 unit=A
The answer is value=0.9 unit=A
